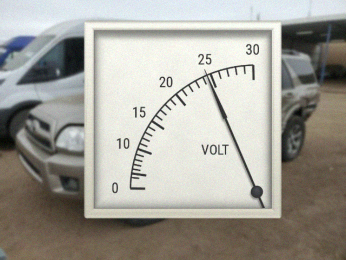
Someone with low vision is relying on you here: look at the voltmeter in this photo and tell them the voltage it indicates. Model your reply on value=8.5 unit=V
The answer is value=24.5 unit=V
